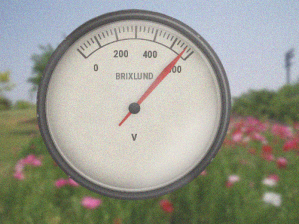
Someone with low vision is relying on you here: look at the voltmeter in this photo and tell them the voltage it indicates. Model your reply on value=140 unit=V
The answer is value=560 unit=V
